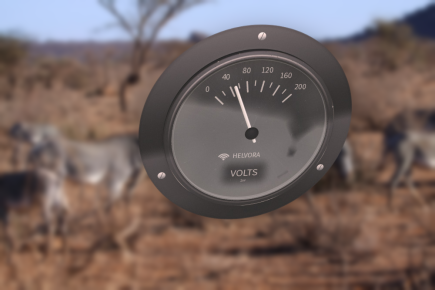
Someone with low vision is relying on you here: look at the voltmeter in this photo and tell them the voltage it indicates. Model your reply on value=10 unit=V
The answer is value=50 unit=V
